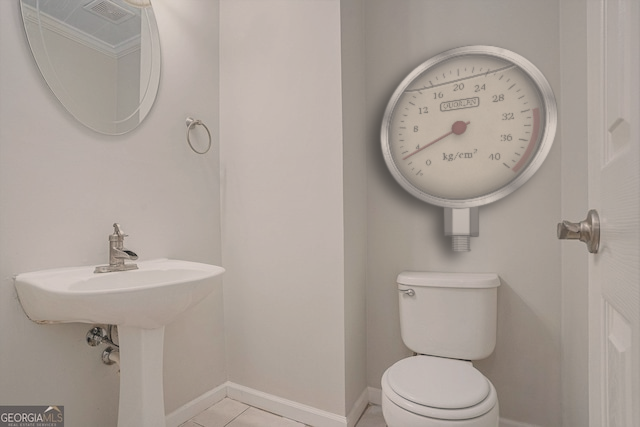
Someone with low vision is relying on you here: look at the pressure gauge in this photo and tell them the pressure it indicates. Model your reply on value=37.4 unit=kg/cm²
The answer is value=3 unit=kg/cm²
